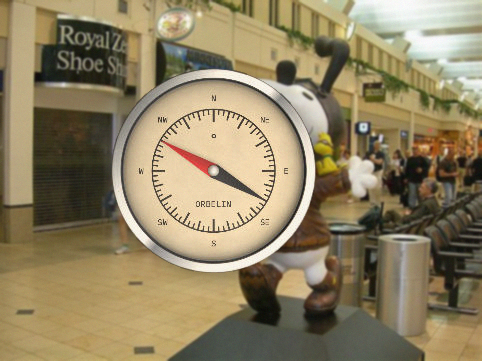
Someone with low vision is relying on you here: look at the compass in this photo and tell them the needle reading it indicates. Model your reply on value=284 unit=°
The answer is value=300 unit=°
